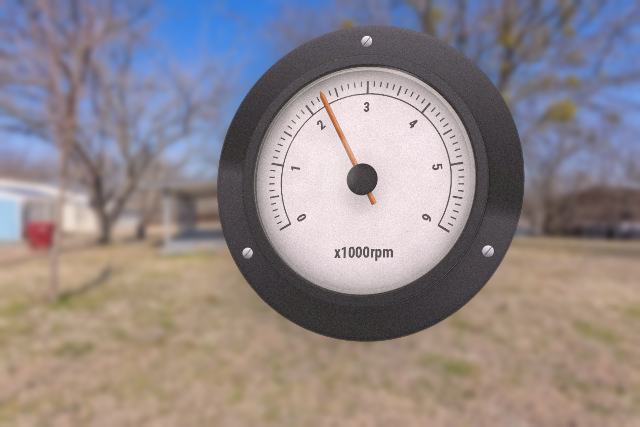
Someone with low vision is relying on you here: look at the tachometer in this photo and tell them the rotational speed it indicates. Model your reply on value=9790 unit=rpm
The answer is value=2300 unit=rpm
